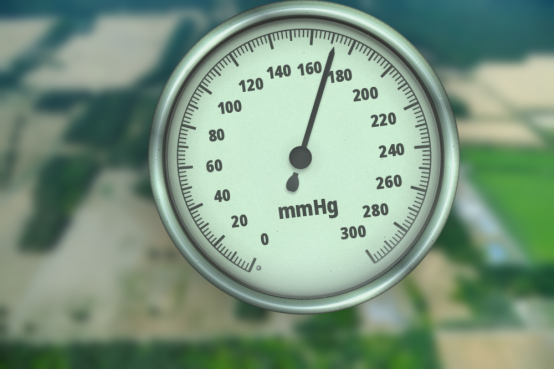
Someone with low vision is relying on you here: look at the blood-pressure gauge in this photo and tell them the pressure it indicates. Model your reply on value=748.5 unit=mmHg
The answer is value=172 unit=mmHg
